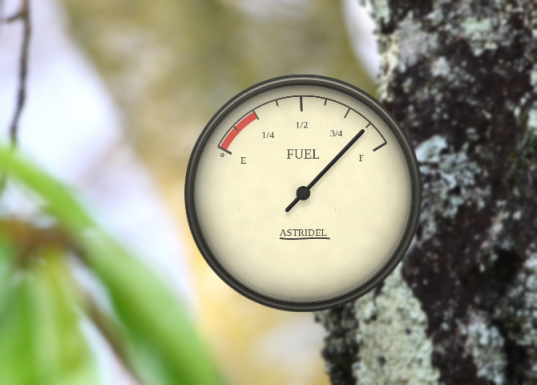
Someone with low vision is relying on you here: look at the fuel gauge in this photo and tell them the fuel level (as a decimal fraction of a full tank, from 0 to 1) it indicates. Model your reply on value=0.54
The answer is value=0.875
